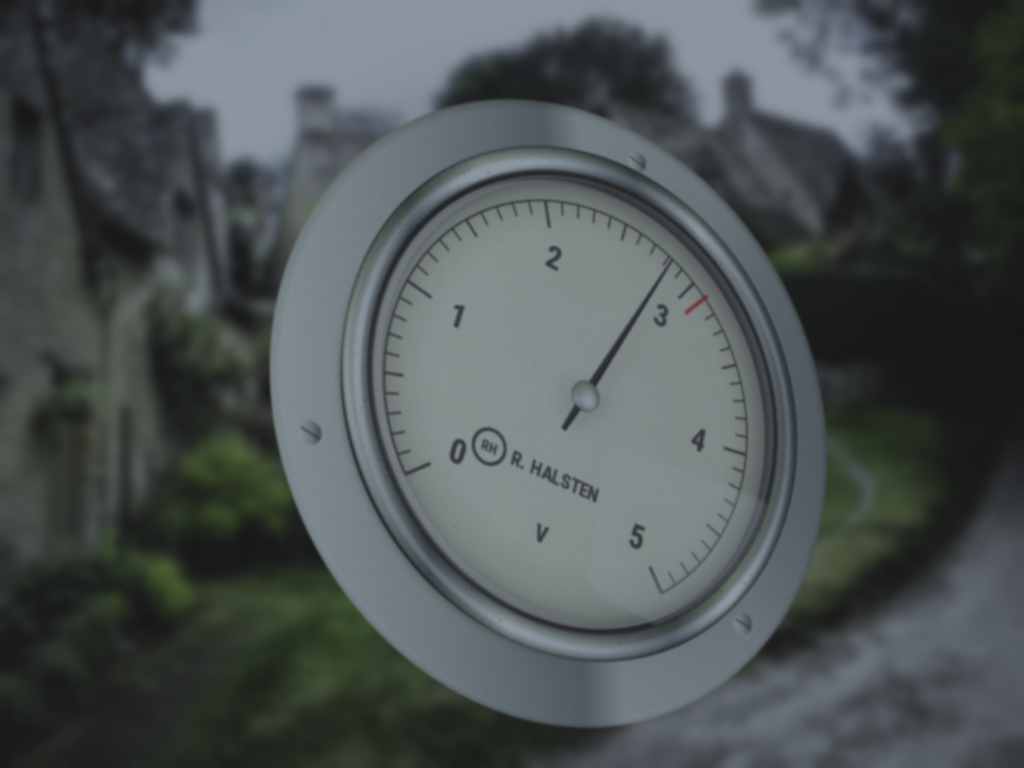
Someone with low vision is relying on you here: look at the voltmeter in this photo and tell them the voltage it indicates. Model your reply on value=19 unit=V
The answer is value=2.8 unit=V
